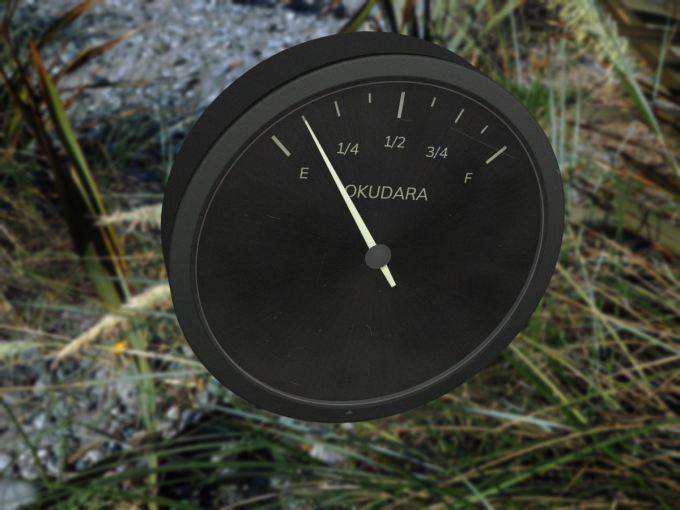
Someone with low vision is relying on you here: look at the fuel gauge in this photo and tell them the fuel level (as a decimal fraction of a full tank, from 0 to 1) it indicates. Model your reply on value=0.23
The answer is value=0.125
